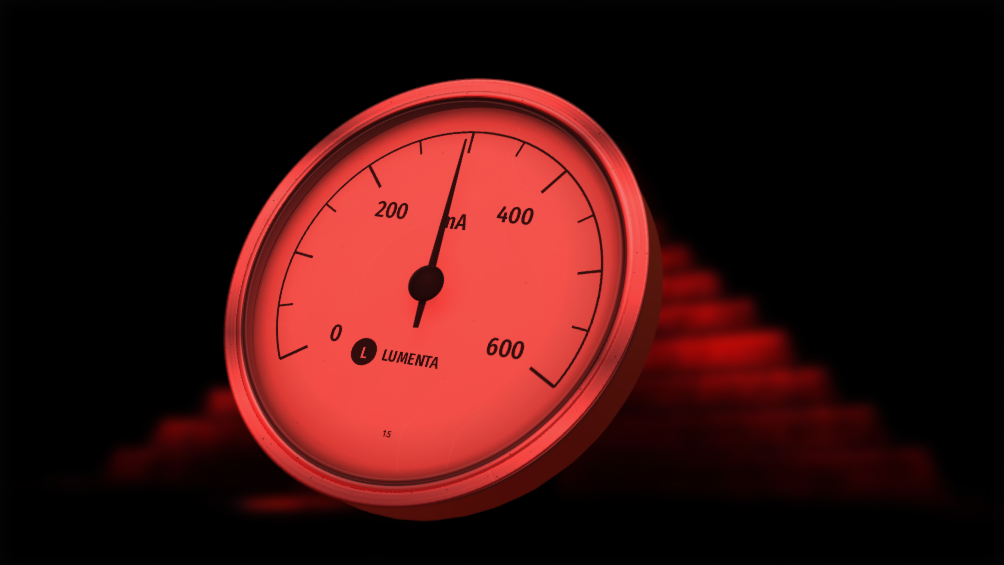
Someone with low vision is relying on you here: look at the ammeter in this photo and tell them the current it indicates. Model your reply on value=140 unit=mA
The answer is value=300 unit=mA
